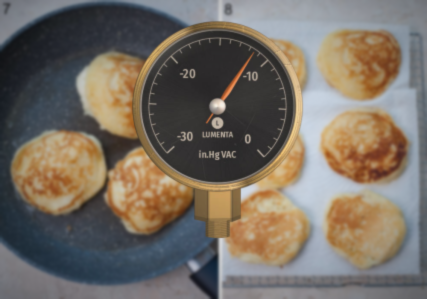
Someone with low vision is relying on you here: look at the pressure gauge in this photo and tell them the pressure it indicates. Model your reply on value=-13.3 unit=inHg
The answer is value=-11.5 unit=inHg
